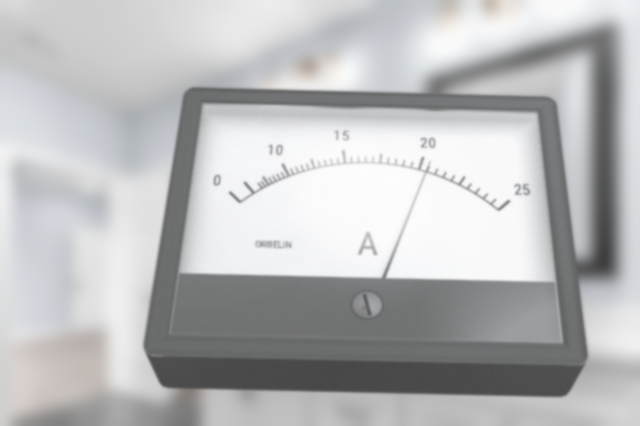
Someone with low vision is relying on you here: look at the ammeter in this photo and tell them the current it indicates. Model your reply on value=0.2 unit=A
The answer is value=20.5 unit=A
